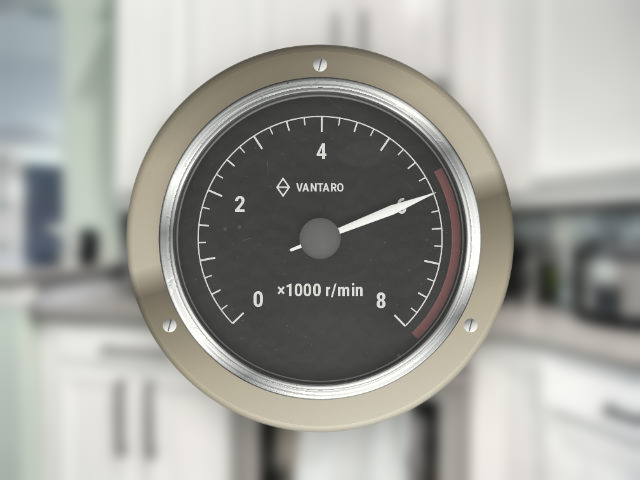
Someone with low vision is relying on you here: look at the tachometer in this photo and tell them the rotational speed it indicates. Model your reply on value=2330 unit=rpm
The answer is value=6000 unit=rpm
